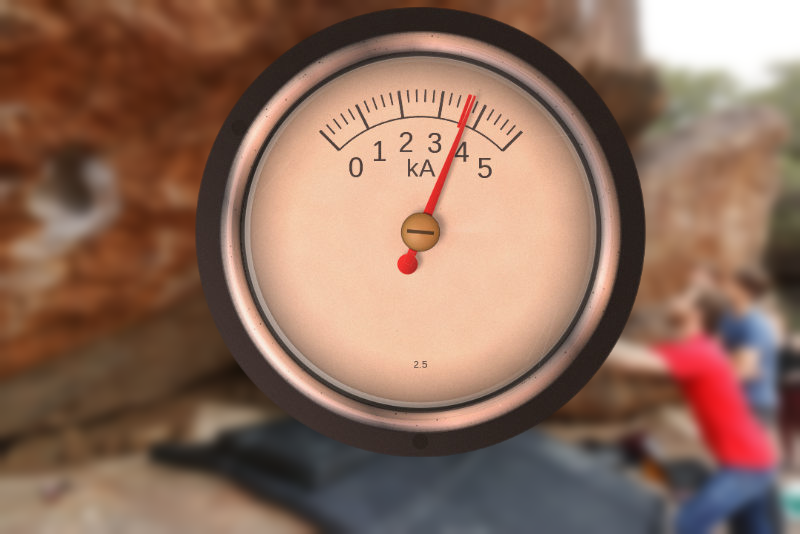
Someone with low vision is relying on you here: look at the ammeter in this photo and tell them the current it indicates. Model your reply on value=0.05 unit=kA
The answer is value=3.7 unit=kA
